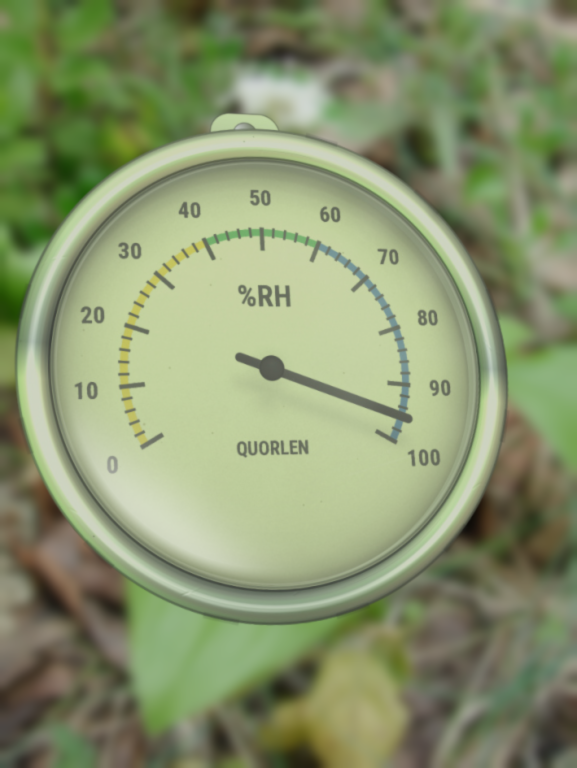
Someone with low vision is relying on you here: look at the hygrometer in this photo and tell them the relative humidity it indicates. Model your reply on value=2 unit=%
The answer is value=96 unit=%
